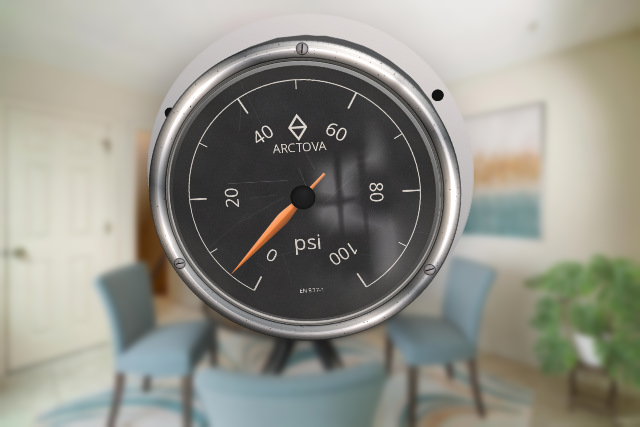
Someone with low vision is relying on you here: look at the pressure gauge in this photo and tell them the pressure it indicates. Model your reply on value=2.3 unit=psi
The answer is value=5 unit=psi
